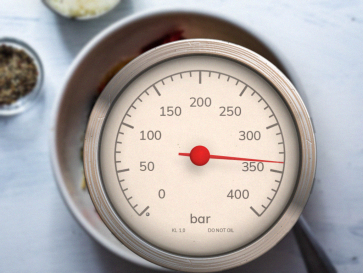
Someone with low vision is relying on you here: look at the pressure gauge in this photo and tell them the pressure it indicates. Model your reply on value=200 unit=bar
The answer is value=340 unit=bar
